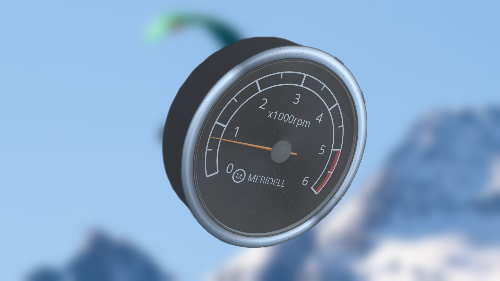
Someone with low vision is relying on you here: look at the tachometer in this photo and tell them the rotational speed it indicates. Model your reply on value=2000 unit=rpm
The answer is value=750 unit=rpm
